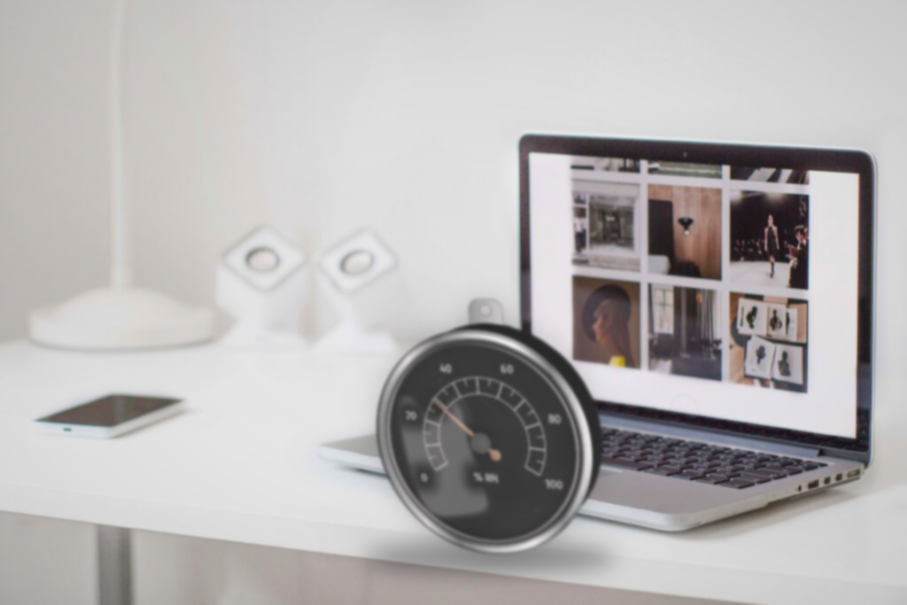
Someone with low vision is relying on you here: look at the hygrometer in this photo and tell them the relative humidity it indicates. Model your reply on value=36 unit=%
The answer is value=30 unit=%
